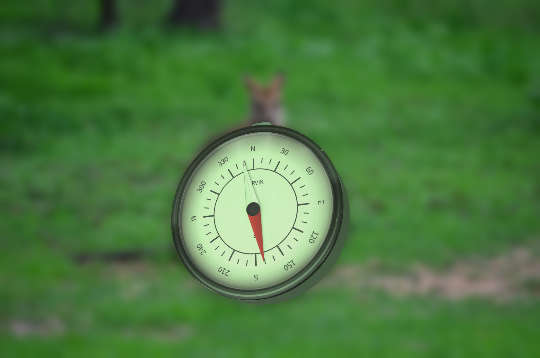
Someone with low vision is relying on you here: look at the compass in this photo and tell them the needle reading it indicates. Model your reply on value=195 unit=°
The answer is value=170 unit=°
